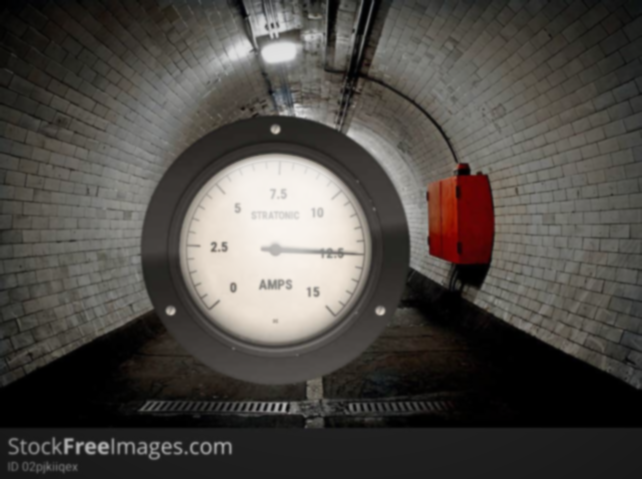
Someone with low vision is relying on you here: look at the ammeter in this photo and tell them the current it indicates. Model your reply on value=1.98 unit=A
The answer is value=12.5 unit=A
